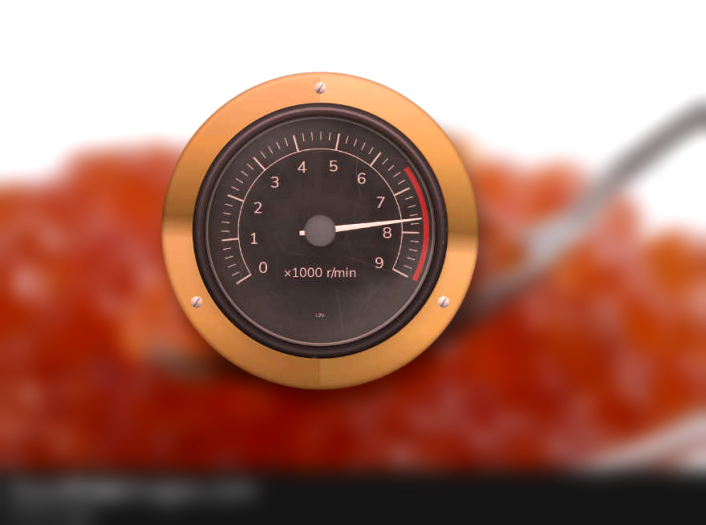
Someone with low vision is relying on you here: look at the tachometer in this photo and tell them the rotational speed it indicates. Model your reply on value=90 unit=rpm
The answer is value=7700 unit=rpm
